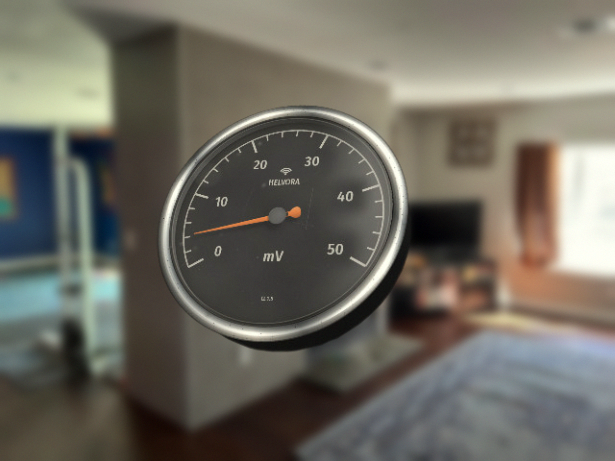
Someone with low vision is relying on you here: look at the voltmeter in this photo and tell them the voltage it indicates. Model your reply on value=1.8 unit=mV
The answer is value=4 unit=mV
